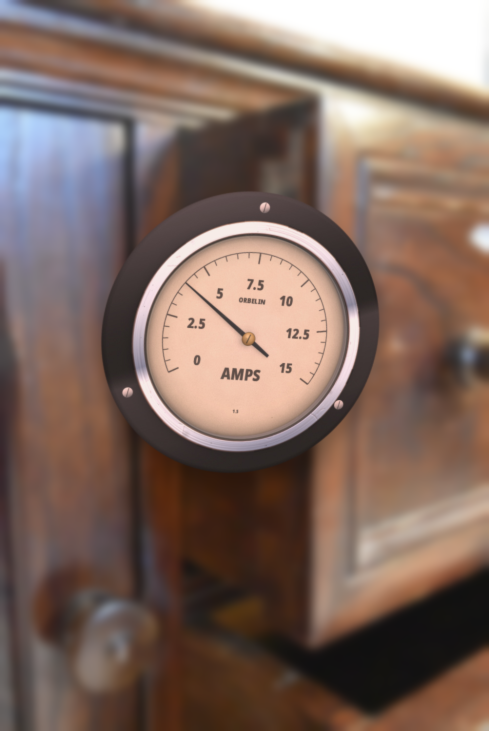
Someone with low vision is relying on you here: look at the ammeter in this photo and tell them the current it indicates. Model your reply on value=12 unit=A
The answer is value=4 unit=A
